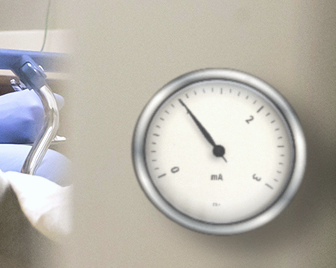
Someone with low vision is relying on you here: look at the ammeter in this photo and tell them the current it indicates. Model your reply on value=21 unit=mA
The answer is value=1 unit=mA
